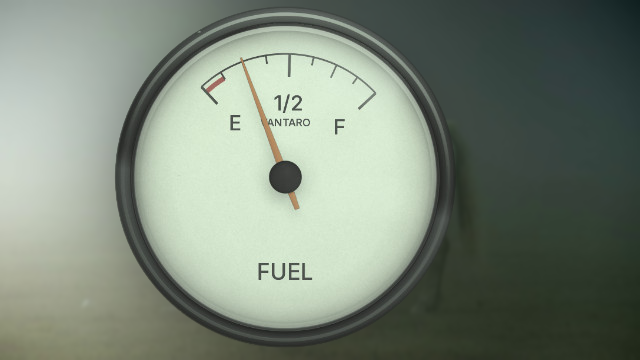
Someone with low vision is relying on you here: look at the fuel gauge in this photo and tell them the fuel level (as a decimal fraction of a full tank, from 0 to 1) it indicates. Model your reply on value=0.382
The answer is value=0.25
